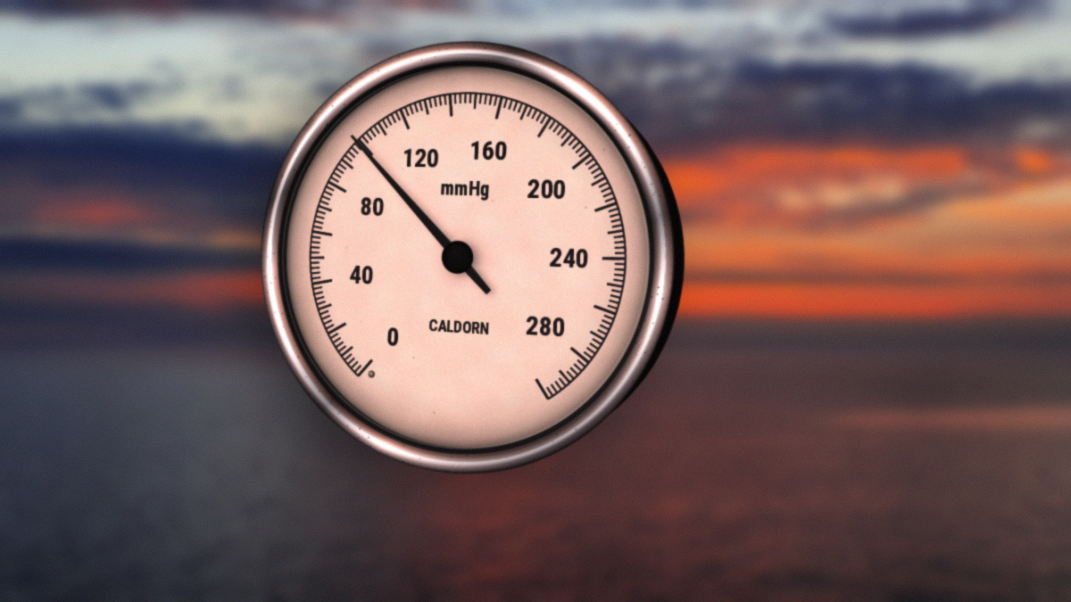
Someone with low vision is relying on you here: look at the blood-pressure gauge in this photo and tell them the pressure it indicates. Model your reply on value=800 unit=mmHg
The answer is value=100 unit=mmHg
